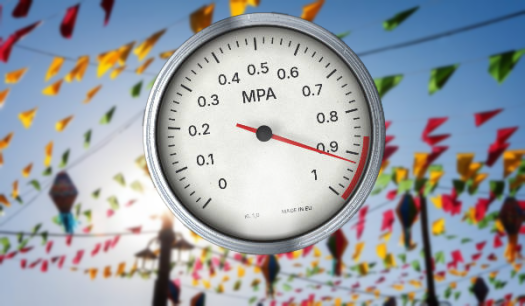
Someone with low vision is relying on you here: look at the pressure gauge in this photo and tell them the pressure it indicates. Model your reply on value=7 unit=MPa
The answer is value=0.92 unit=MPa
